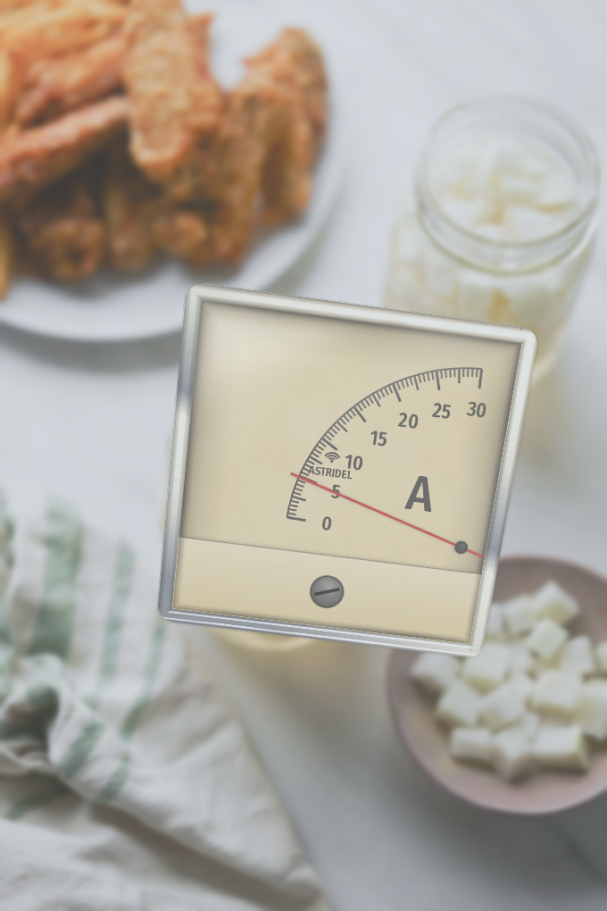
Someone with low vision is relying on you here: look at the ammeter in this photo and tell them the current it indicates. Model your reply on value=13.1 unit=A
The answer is value=5 unit=A
